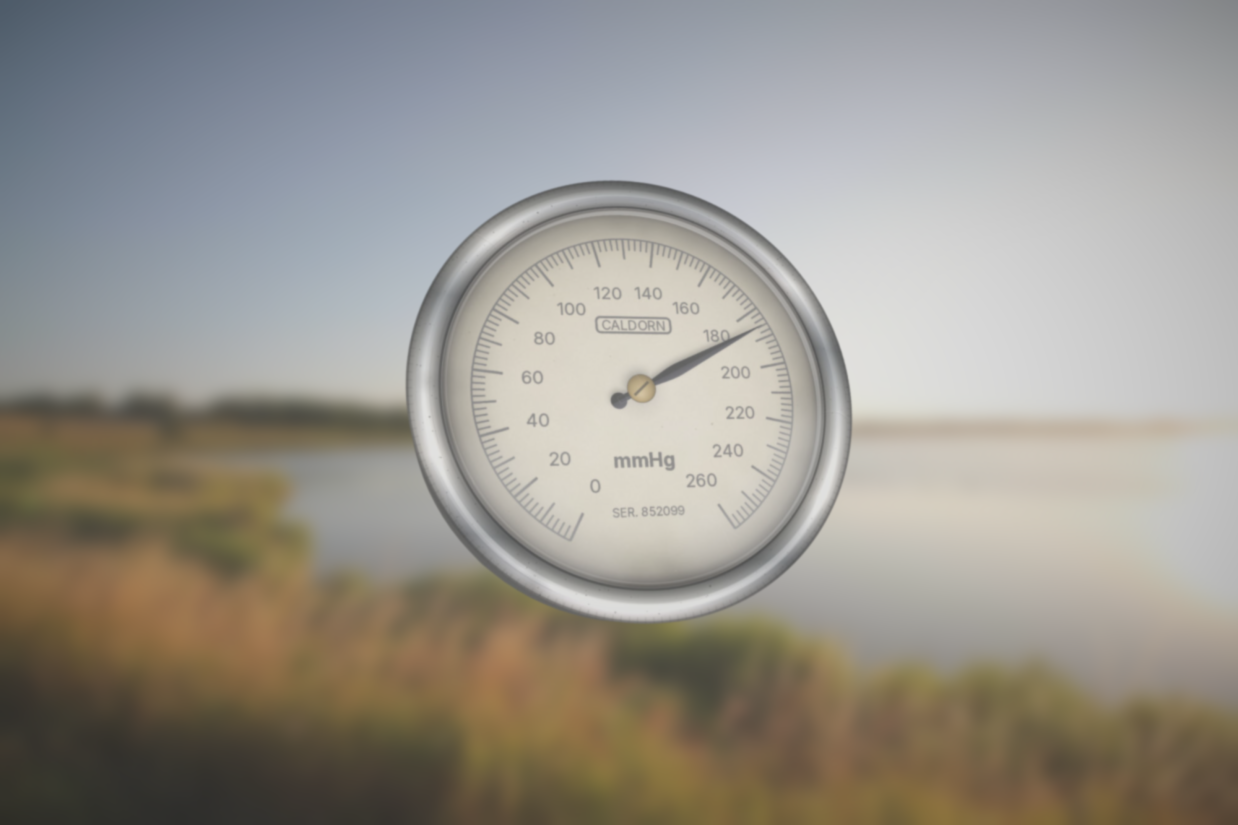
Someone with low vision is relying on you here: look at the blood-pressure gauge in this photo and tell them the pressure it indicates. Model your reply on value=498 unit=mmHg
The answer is value=186 unit=mmHg
